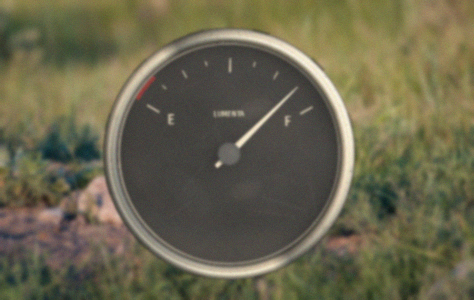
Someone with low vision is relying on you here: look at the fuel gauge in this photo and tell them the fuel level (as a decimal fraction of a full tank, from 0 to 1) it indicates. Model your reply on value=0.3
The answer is value=0.875
